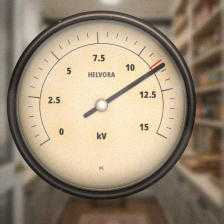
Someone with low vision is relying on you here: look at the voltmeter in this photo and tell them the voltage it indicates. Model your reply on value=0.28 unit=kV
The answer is value=11.25 unit=kV
